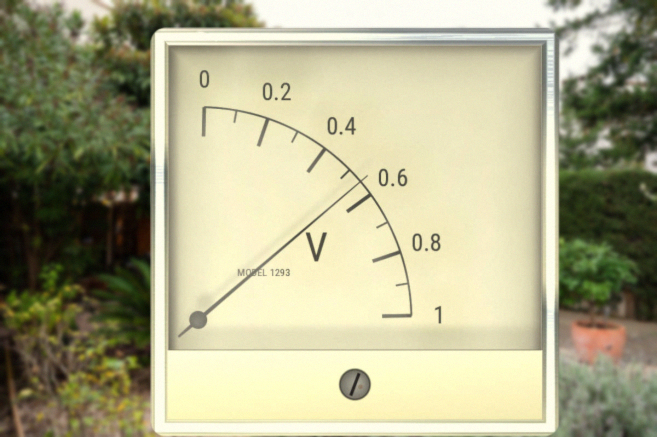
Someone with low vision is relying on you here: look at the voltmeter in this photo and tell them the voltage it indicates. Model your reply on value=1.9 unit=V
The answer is value=0.55 unit=V
